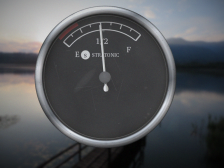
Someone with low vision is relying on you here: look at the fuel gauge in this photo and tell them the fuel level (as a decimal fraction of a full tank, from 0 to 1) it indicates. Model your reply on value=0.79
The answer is value=0.5
